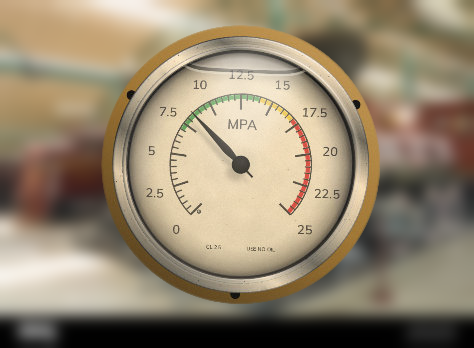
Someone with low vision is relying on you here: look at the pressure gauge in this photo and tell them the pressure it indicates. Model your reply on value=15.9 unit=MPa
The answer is value=8.5 unit=MPa
